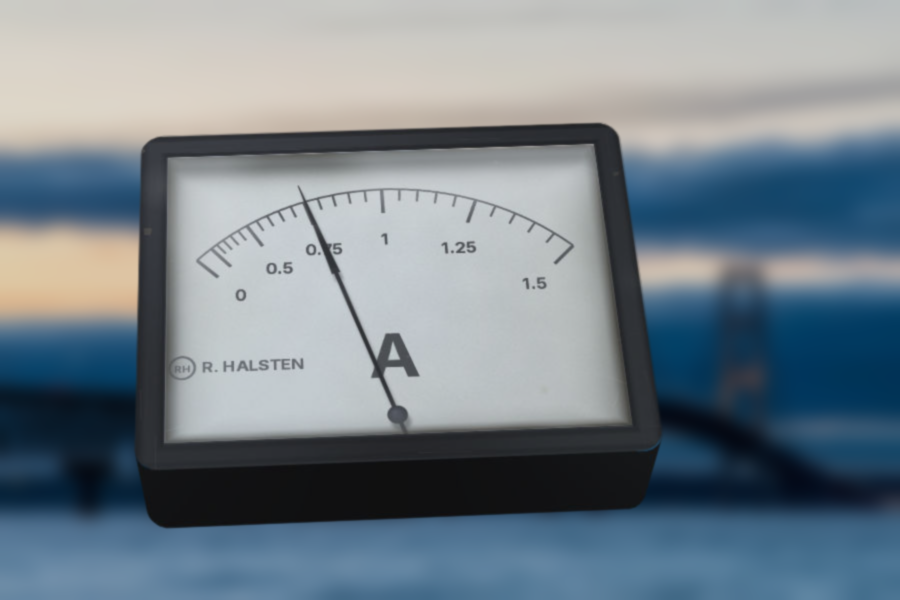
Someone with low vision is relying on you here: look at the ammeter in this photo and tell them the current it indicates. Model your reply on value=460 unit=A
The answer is value=0.75 unit=A
